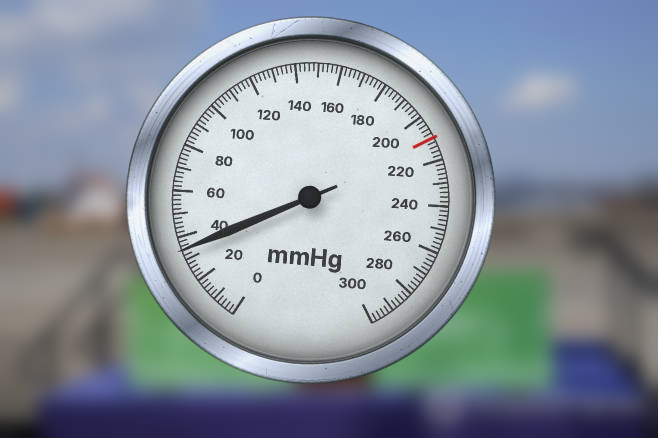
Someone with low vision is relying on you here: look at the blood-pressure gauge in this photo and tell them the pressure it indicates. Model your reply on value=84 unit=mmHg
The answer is value=34 unit=mmHg
